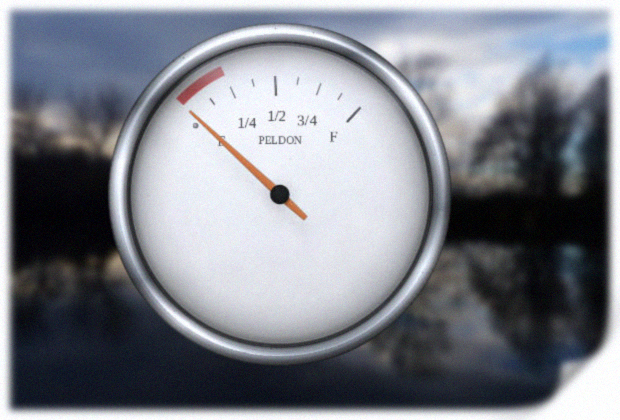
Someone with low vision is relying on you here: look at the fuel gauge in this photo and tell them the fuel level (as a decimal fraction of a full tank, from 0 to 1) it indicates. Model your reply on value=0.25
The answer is value=0
